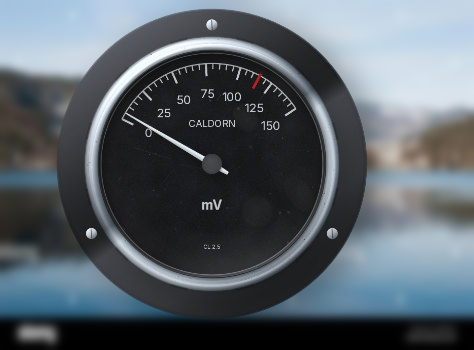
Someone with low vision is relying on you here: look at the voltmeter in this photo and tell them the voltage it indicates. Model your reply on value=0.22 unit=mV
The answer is value=5 unit=mV
